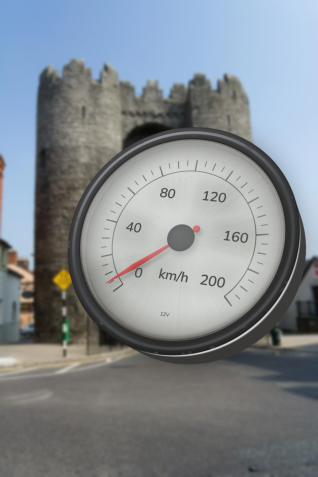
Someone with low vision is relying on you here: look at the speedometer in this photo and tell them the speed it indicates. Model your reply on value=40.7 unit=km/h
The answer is value=5 unit=km/h
